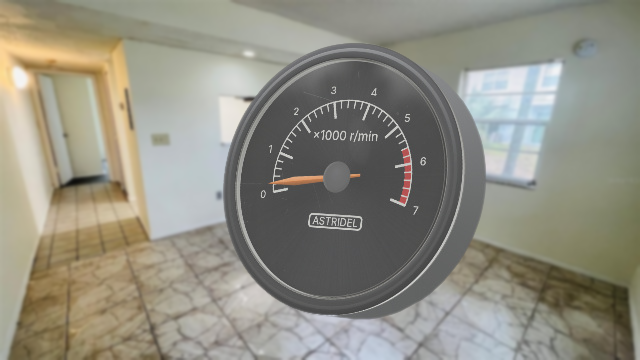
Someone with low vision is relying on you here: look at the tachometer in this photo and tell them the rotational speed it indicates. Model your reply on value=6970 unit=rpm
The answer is value=200 unit=rpm
